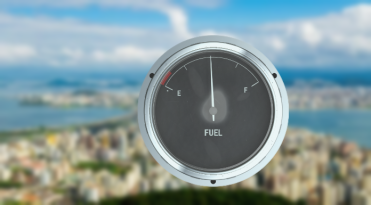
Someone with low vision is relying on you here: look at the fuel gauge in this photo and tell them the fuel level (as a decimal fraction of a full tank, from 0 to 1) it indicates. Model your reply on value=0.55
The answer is value=0.5
